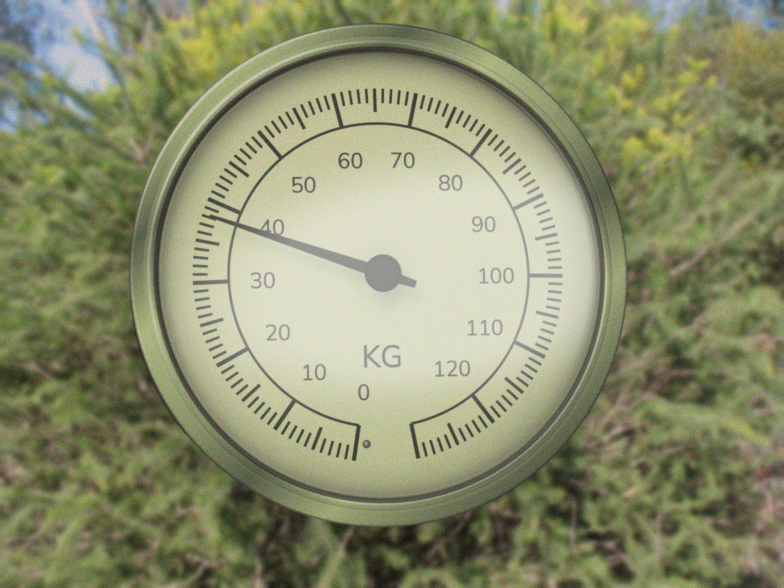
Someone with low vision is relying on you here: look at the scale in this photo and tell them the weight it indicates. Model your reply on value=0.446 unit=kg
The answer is value=38 unit=kg
